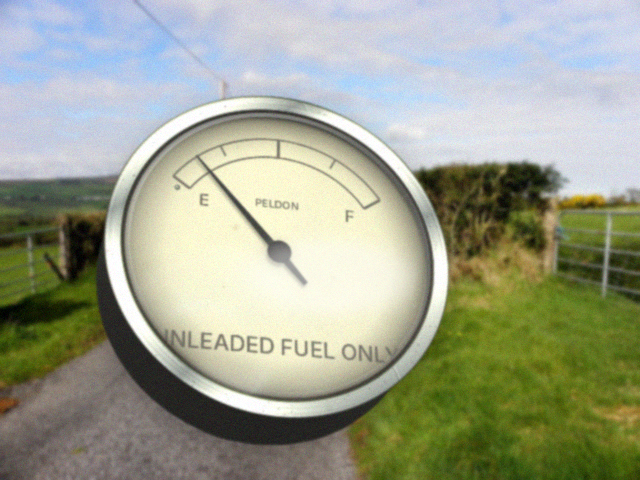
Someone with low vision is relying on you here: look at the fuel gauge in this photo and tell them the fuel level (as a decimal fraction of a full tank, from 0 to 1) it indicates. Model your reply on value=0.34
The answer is value=0.125
